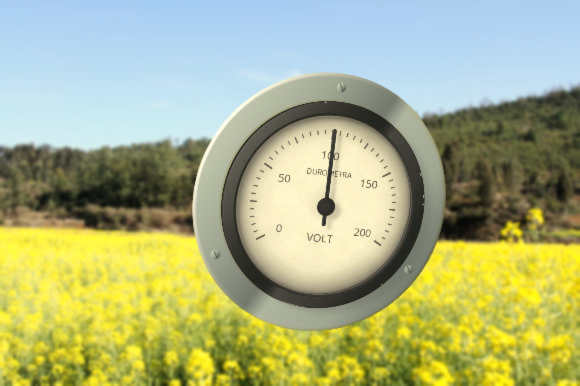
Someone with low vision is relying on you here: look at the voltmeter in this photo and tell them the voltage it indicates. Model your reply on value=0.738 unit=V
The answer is value=100 unit=V
